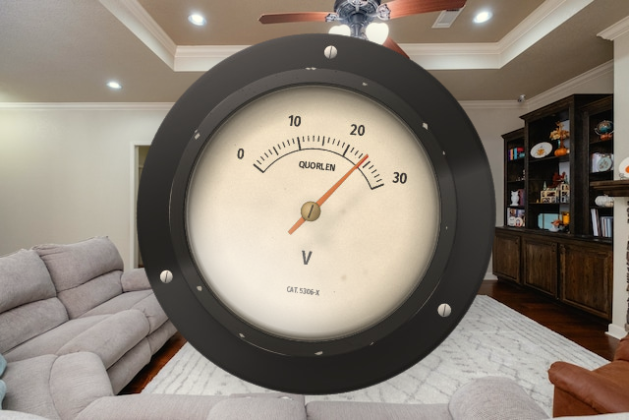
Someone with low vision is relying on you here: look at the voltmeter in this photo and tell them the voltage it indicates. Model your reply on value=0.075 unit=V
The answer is value=24 unit=V
